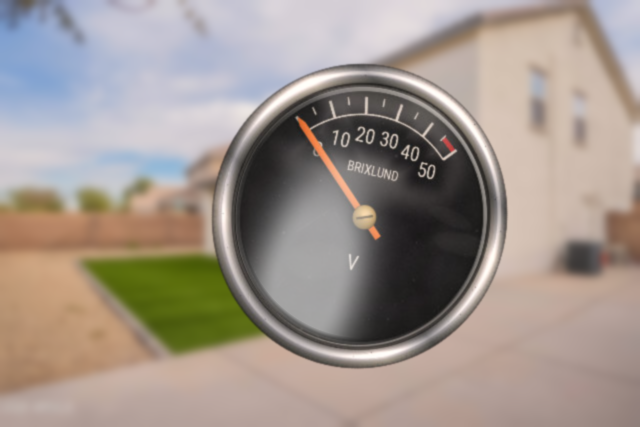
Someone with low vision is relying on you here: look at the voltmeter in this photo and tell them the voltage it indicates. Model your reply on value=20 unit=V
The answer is value=0 unit=V
